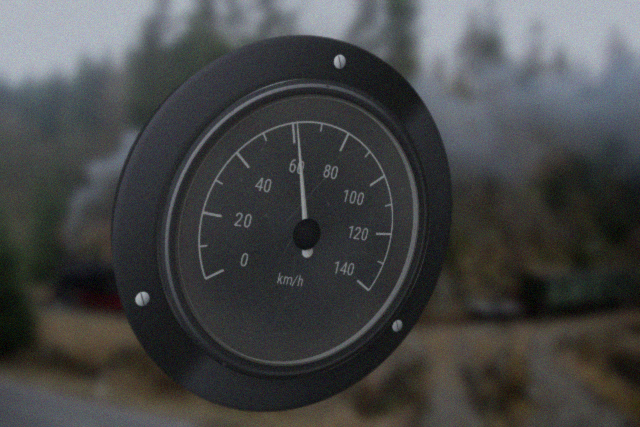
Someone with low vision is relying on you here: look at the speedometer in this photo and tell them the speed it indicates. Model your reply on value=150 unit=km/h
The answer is value=60 unit=km/h
